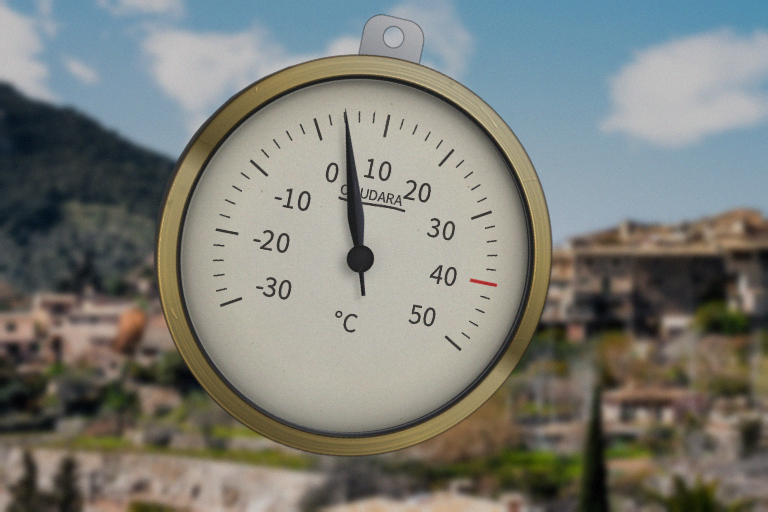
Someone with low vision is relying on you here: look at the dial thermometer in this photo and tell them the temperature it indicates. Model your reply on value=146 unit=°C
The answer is value=4 unit=°C
